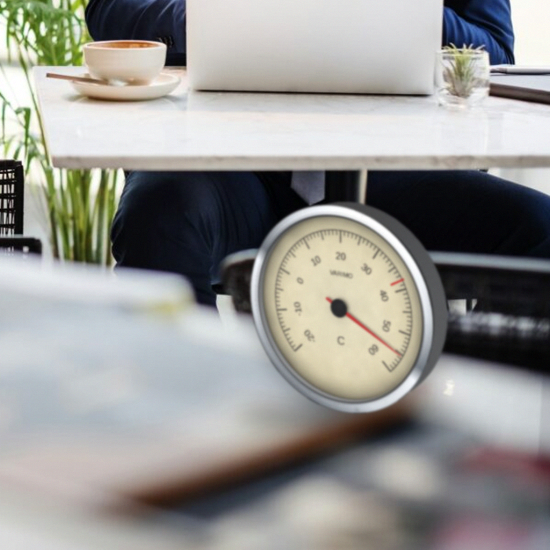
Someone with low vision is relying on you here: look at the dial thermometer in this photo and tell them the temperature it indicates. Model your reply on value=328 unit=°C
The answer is value=55 unit=°C
